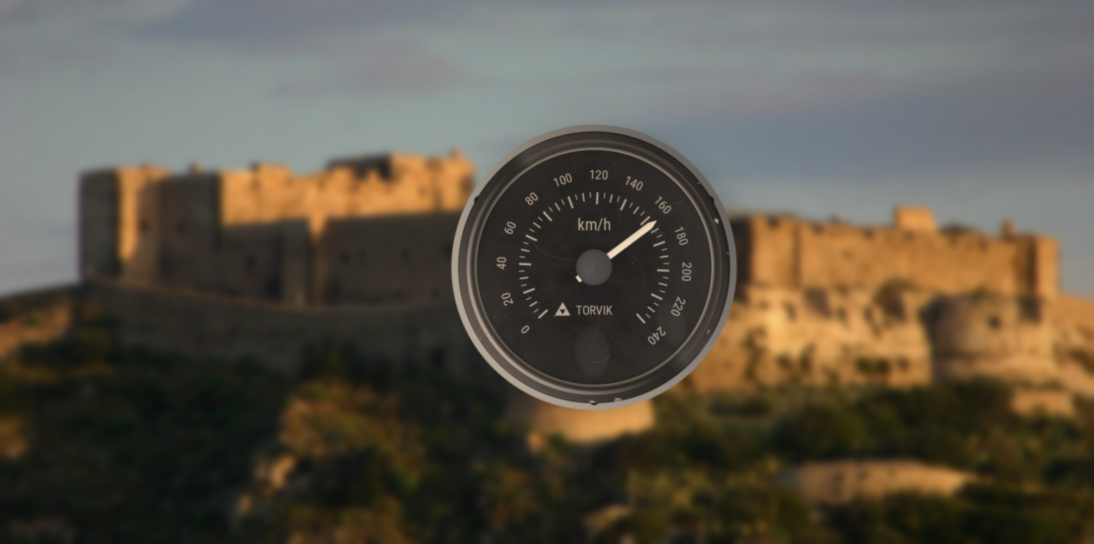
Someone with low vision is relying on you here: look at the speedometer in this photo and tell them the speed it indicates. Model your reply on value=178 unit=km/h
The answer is value=165 unit=km/h
